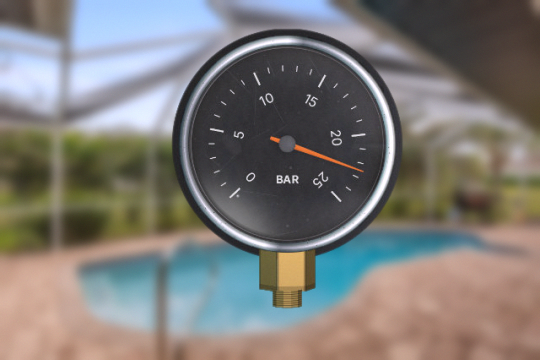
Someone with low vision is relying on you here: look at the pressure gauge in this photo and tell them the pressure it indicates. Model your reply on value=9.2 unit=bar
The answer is value=22.5 unit=bar
